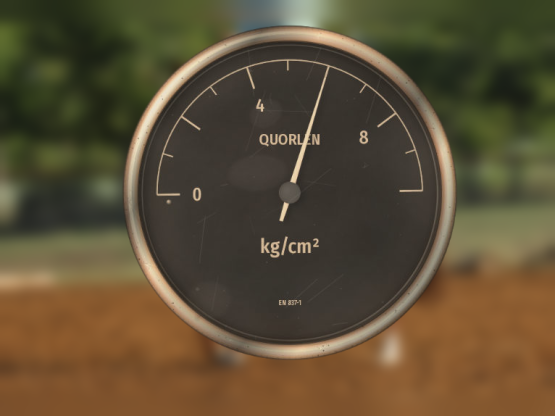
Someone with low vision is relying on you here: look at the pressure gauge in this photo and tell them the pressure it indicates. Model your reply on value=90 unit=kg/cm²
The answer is value=6 unit=kg/cm²
